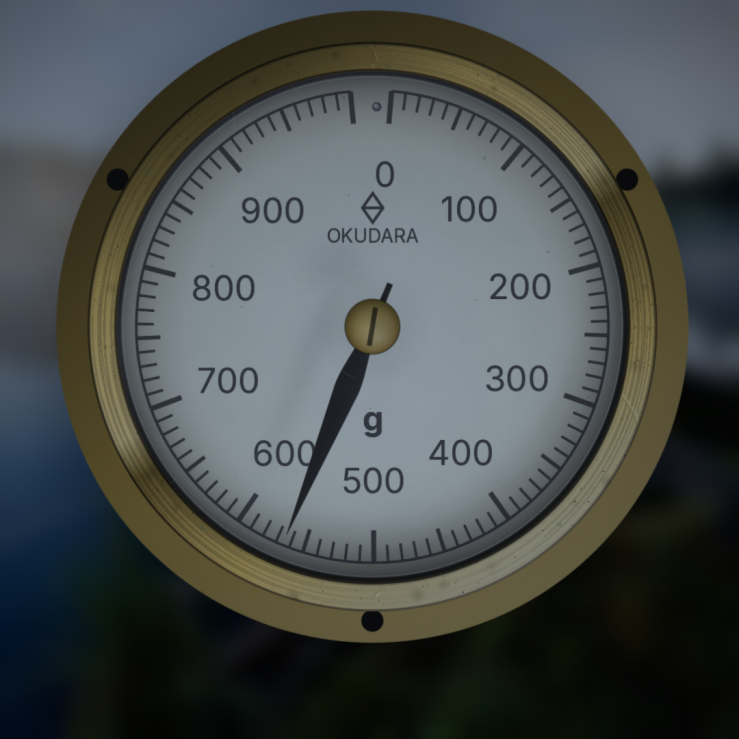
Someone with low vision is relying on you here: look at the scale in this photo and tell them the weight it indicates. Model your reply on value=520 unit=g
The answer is value=565 unit=g
